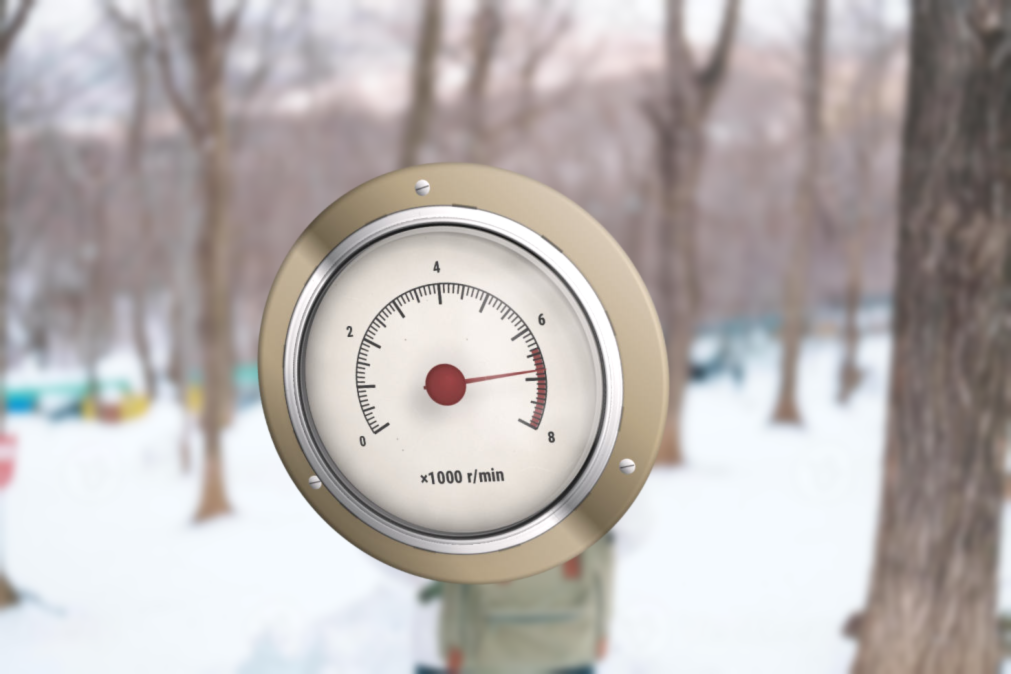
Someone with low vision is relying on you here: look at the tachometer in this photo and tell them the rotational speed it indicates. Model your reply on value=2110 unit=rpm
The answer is value=6800 unit=rpm
